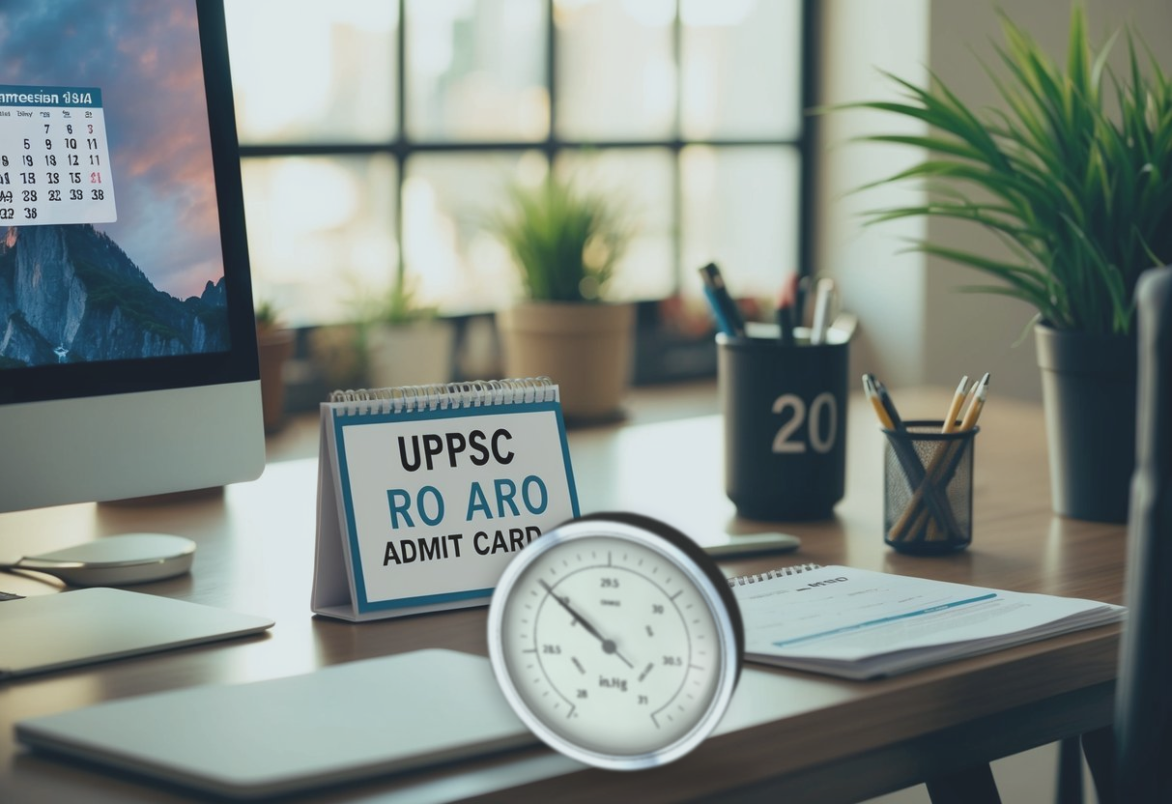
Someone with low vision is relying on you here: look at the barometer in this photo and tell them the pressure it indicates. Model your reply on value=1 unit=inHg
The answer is value=29 unit=inHg
